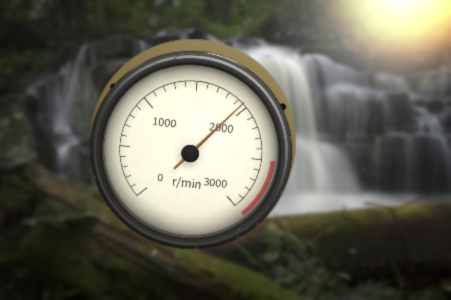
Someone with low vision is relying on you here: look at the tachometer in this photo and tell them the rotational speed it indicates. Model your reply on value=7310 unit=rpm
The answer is value=1950 unit=rpm
